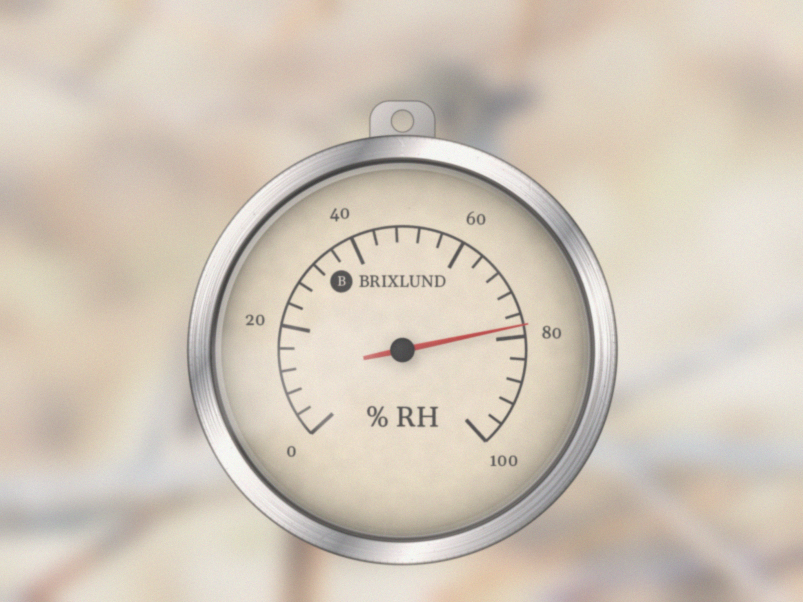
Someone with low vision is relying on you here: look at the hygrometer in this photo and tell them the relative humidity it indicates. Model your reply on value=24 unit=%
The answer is value=78 unit=%
